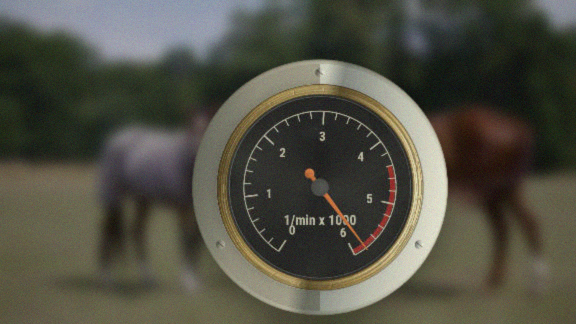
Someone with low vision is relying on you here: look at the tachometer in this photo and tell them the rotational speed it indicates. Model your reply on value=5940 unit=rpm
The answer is value=5800 unit=rpm
